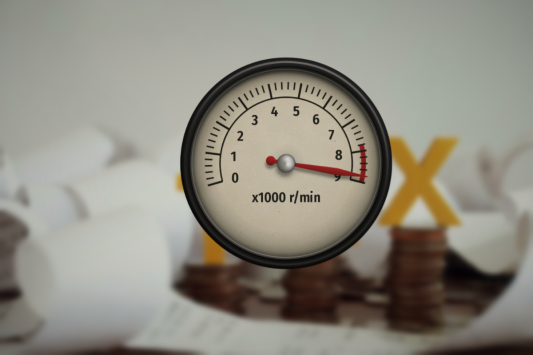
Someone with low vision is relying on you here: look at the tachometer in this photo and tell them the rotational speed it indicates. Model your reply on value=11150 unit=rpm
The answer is value=8800 unit=rpm
